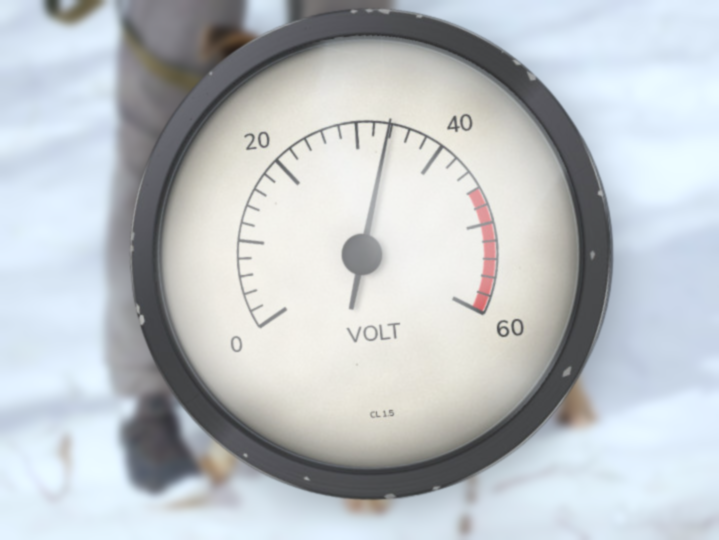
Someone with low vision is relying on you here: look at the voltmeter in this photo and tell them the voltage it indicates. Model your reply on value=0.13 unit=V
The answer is value=34 unit=V
